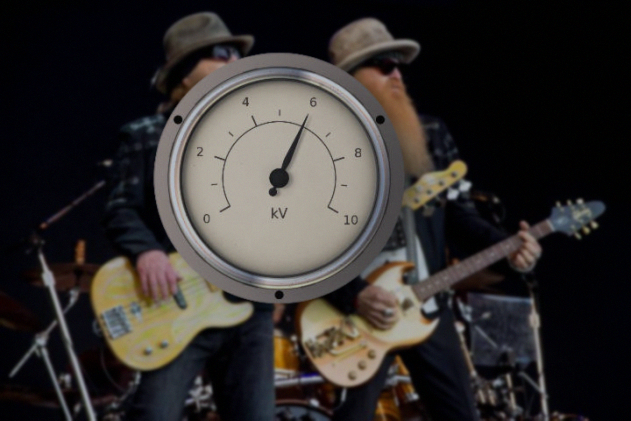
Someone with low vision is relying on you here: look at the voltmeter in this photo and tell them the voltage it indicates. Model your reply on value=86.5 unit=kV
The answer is value=6 unit=kV
